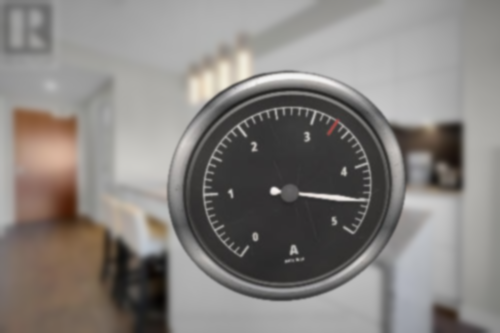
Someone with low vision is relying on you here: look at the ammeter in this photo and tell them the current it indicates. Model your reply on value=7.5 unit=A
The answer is value=4.5 unit=A
